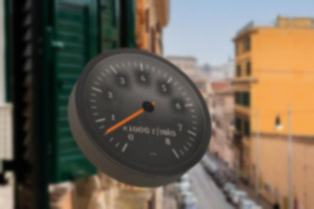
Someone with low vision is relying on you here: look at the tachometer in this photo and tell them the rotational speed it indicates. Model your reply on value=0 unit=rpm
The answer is value=600 unit=rpm
